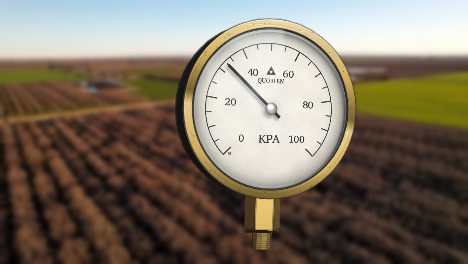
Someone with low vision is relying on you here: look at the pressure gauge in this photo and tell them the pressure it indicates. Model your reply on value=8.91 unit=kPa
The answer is value=32.5 unit=kPa
